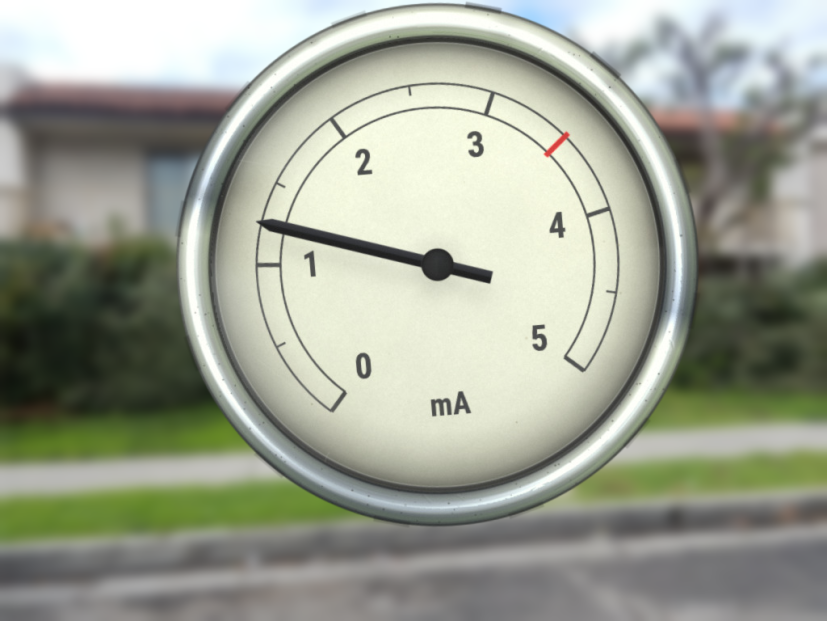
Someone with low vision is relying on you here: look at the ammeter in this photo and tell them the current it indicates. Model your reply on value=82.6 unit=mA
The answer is value=1.25 unit=mA
